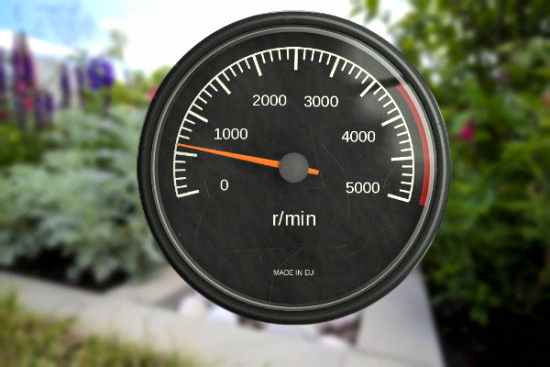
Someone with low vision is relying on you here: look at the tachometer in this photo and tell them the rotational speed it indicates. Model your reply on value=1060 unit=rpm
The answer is value=600 unit=rpm
